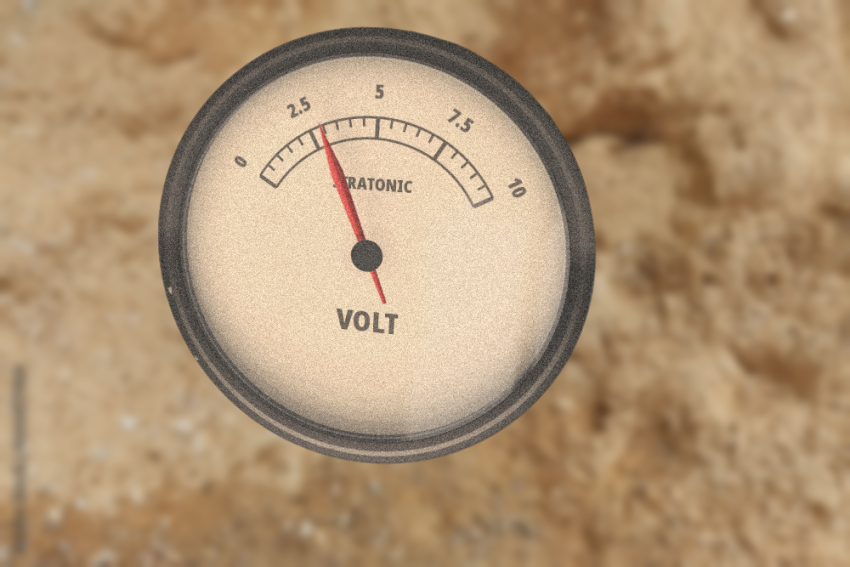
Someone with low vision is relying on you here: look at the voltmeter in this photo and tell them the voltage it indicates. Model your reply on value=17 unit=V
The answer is value=3 unit=V
